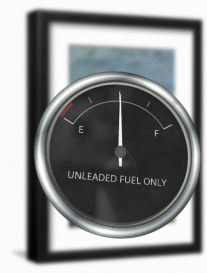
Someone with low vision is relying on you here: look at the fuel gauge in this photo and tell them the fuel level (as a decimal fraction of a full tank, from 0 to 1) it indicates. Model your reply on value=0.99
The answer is value=0.5
